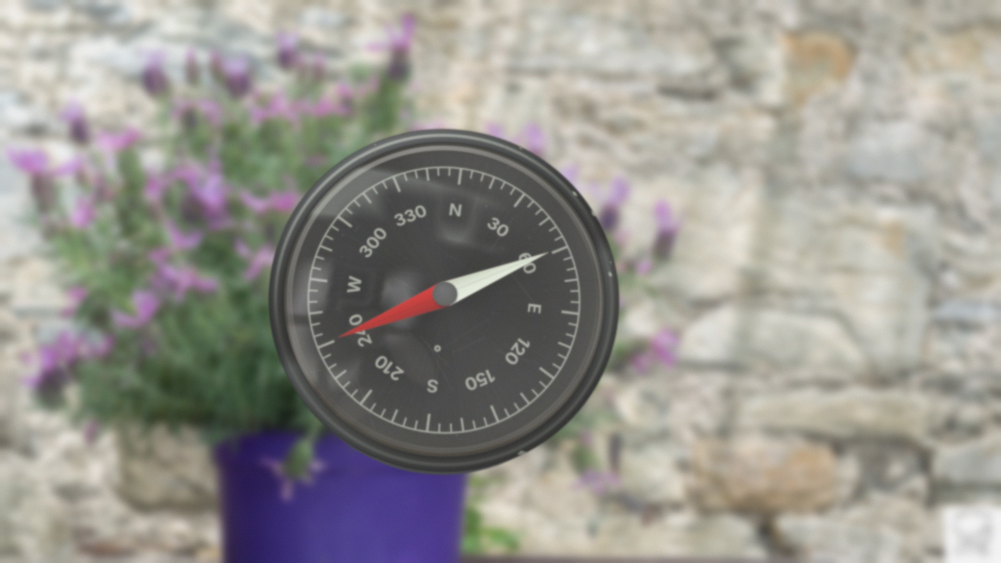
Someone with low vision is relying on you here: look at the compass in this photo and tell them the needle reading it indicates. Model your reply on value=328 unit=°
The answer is value=240 unit=°
